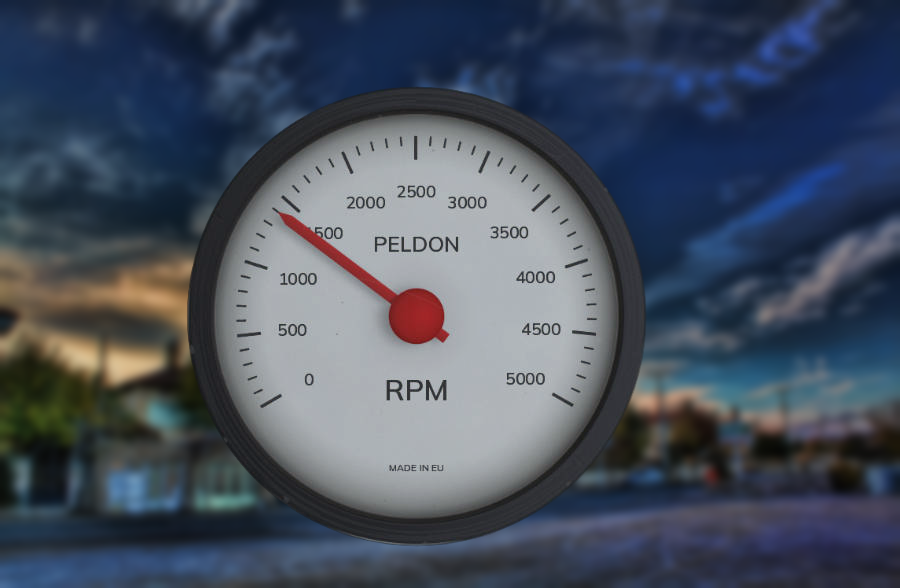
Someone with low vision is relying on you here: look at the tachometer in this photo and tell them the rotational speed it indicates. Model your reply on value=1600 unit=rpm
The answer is value=1400 unit=rpm
